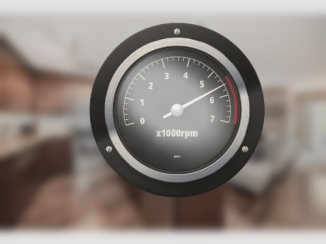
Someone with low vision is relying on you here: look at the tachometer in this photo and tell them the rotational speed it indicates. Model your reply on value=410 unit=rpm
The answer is value=5600 unit=rpm
